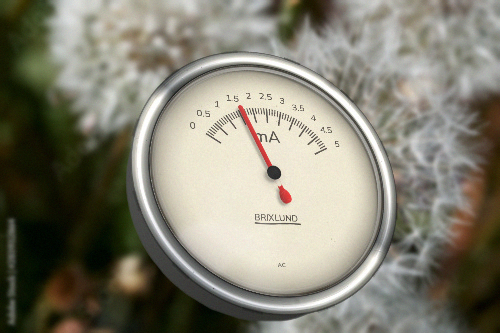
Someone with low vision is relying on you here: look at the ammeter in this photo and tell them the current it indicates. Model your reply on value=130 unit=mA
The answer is value=1.5 unit=mA
